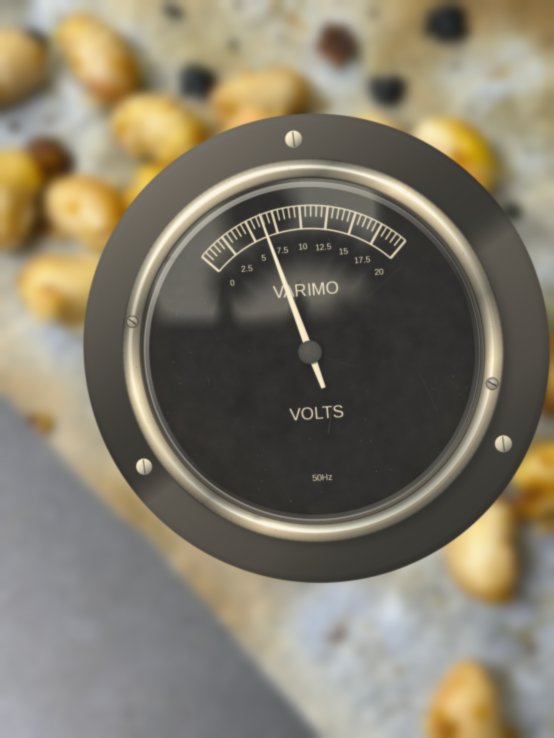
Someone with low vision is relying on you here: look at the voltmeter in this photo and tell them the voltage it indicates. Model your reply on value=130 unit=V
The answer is value=6.5 unit=V
